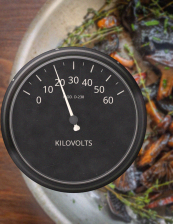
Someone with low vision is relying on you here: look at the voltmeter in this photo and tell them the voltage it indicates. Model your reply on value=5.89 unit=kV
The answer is value=20 unit=kV
